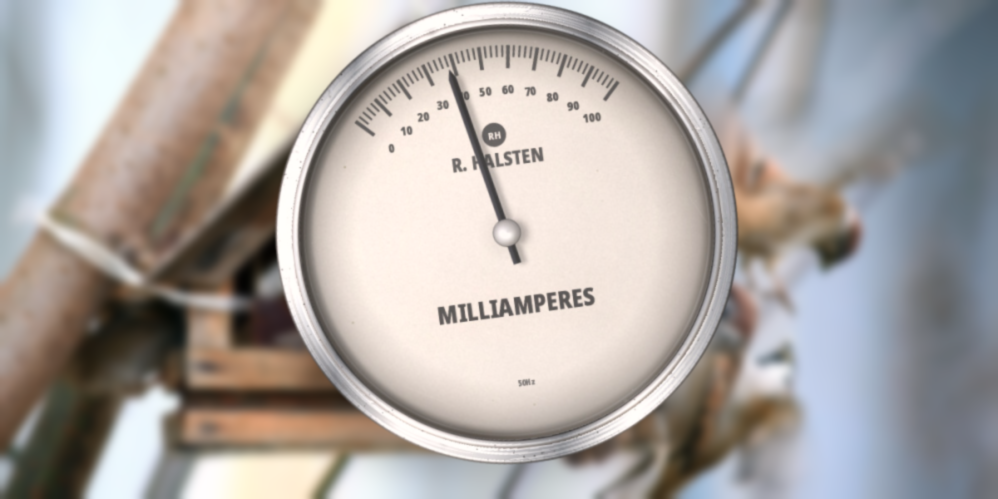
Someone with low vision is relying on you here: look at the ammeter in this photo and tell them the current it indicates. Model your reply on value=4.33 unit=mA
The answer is value=38 unit=mA
